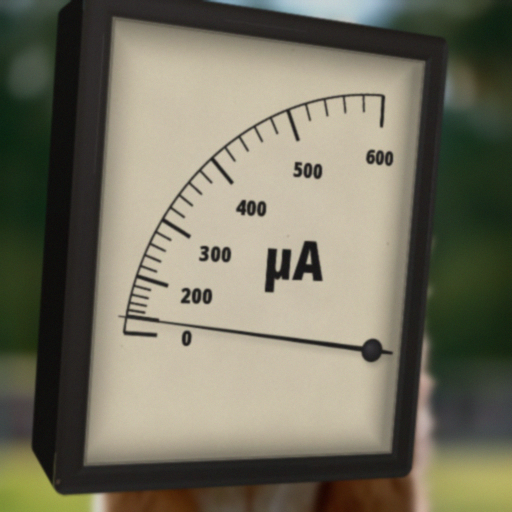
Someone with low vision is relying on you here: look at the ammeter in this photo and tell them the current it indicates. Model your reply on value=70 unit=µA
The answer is value=100 unit=µA
